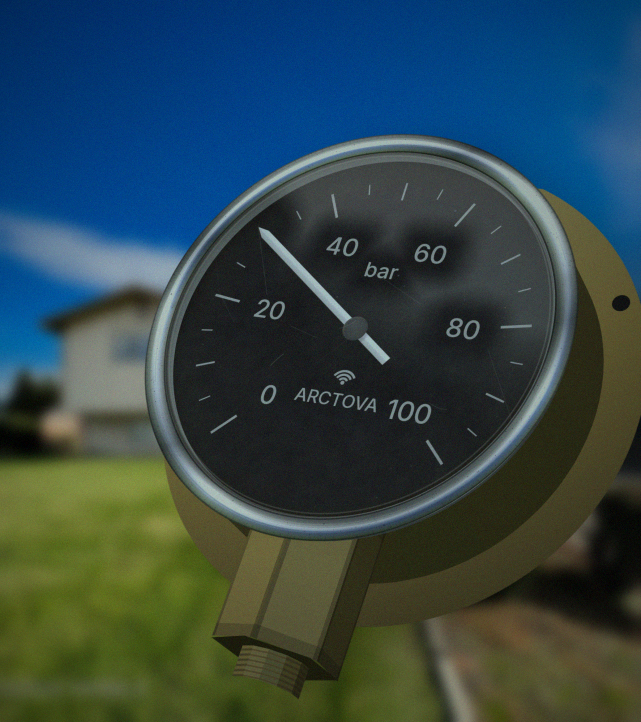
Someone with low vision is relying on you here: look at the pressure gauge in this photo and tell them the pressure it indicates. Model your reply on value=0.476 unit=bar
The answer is value=30 unit=bar
